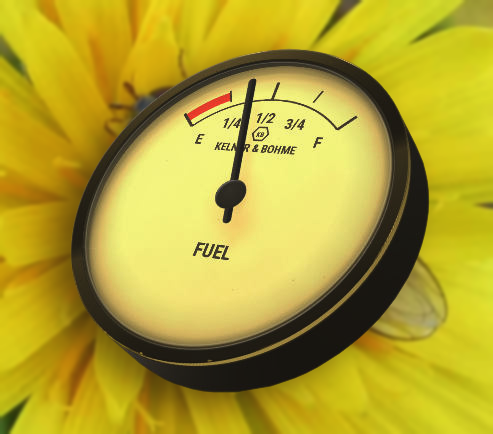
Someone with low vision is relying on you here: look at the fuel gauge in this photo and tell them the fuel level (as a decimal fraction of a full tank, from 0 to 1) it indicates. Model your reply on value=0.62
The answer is value=0.375
